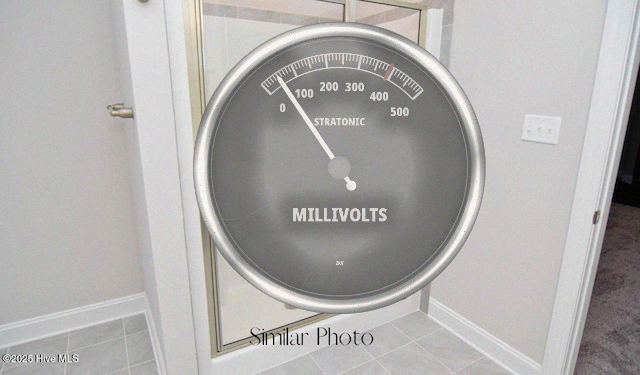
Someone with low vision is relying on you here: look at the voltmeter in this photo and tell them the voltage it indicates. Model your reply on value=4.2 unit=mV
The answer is value=50 unit=mV
